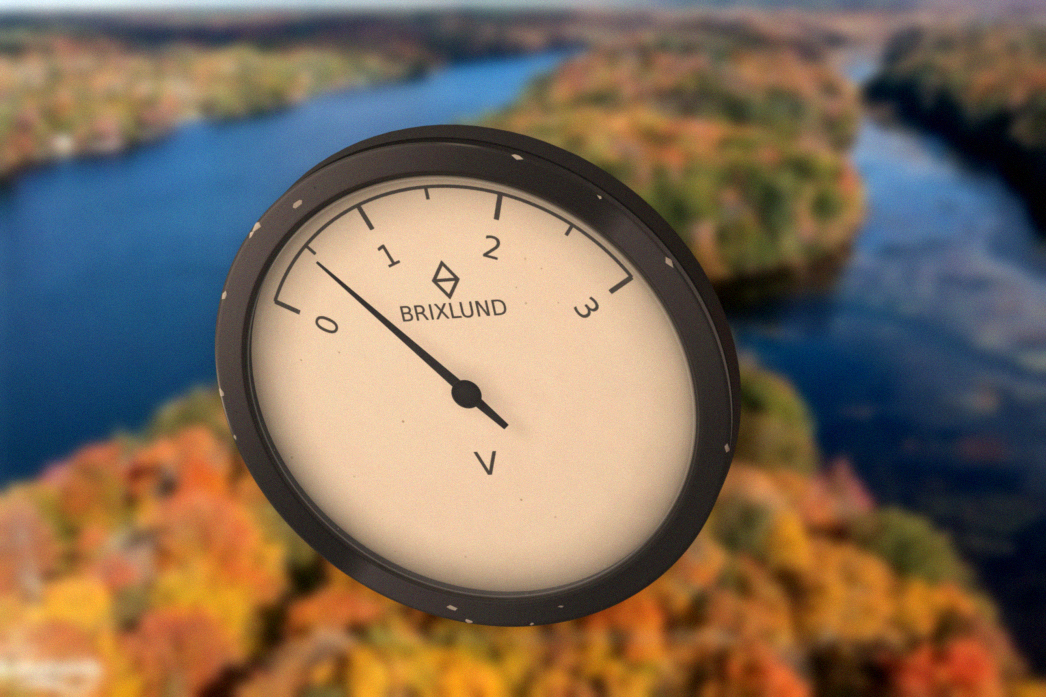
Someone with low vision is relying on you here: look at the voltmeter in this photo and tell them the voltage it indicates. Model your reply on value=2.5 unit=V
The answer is value=0.5 unit=V
